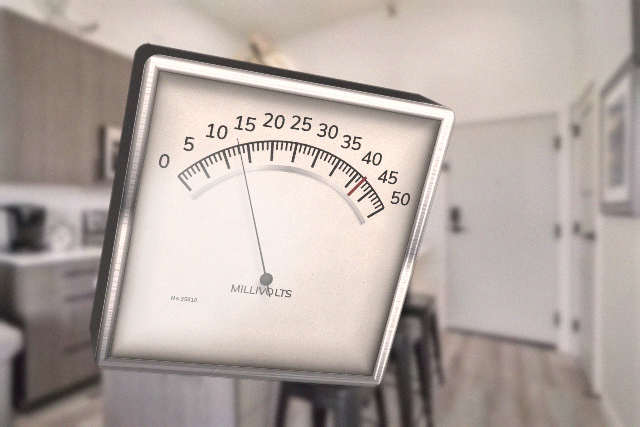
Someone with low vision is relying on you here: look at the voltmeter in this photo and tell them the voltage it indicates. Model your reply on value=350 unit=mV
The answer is value=13 unit=mV
